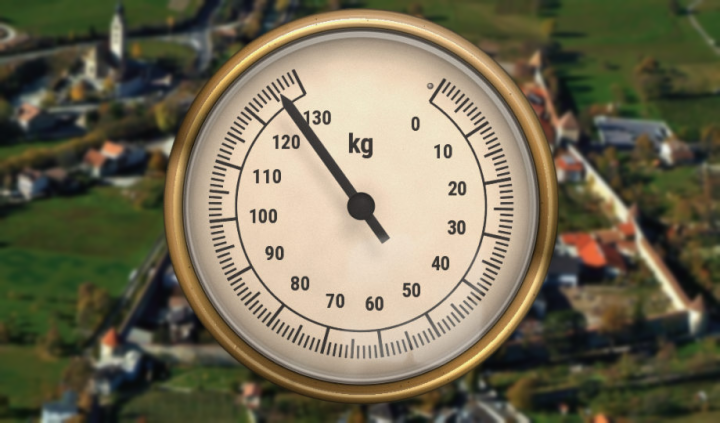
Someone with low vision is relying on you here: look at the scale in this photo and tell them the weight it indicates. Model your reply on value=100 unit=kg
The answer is value=126 unit=kg
